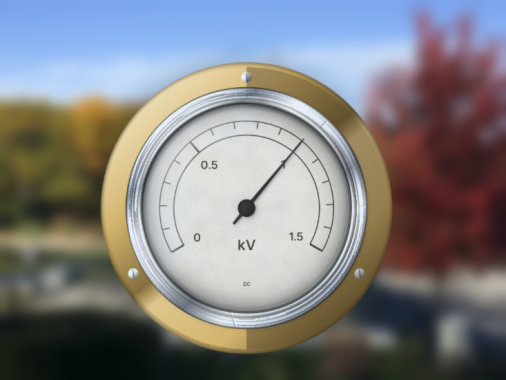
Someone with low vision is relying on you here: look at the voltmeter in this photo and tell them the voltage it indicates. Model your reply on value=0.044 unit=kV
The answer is value=1 unit=kV
